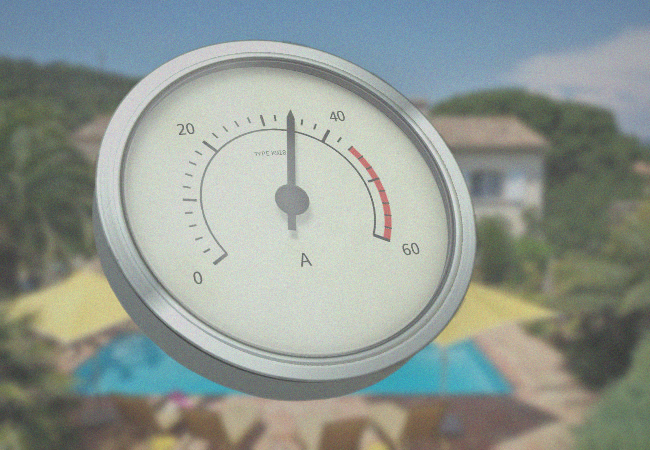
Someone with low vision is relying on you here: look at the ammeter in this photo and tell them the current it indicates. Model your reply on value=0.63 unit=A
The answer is value=34 unit=A
